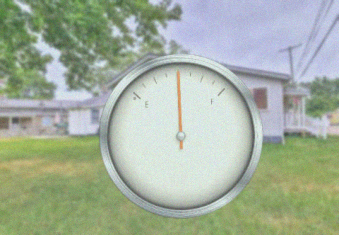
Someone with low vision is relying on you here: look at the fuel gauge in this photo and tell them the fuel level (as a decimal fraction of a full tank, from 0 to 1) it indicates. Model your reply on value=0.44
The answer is value=0.5
